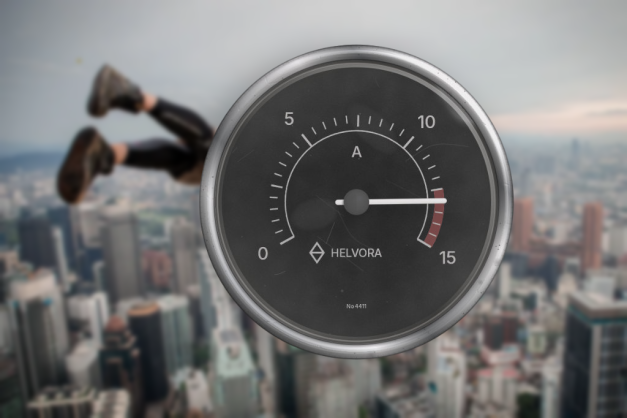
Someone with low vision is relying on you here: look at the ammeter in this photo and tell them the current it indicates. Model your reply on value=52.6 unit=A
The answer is value=13 unit=A
